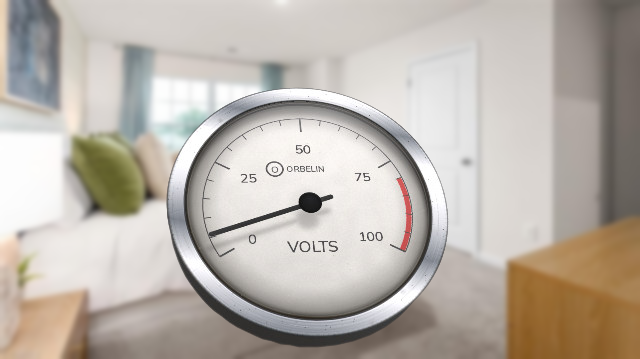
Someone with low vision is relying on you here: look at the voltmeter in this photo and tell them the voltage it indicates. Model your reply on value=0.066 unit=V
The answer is value=5 unit=V
